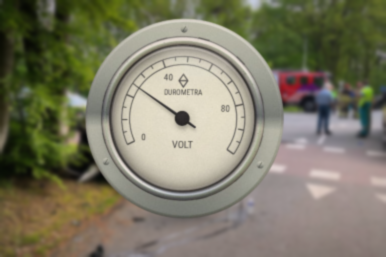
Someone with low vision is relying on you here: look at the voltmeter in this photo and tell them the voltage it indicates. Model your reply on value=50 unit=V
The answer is value=25 unit=V
